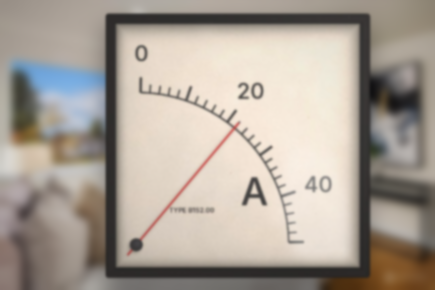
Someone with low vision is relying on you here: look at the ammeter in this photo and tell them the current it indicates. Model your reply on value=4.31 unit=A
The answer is value=22 unit=A
